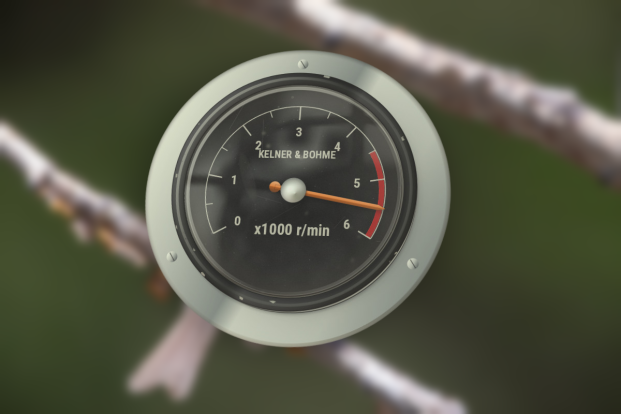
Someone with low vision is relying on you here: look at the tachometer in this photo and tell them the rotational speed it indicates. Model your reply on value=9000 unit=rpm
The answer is value=5500 unit=rpm
